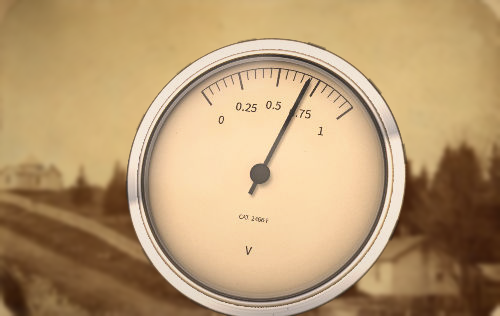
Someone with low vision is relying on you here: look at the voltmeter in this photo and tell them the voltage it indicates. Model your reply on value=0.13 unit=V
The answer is value=0.7 unit=V
